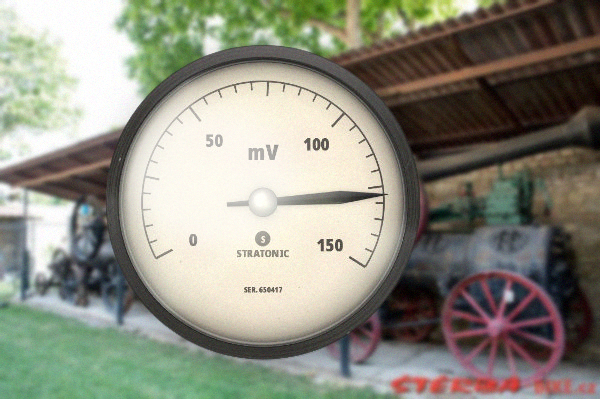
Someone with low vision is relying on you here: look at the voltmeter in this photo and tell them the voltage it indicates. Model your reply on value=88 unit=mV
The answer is value=127.5 unit=mV
